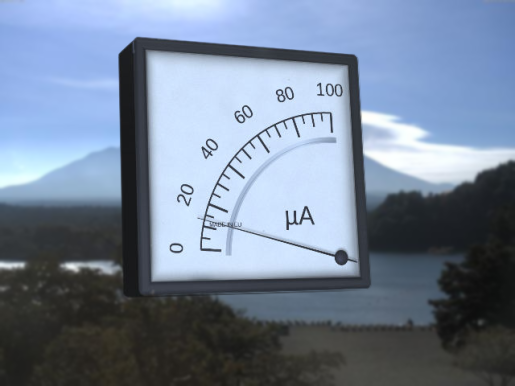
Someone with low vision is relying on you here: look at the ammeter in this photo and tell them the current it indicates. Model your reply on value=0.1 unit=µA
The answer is value=12.5 unit=µA
